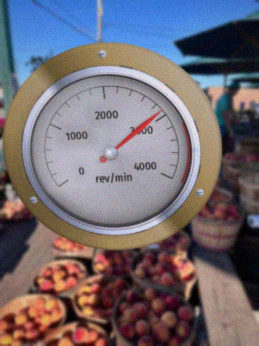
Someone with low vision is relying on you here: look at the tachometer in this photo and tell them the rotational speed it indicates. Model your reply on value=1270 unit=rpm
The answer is value=2900 unit=rpm
